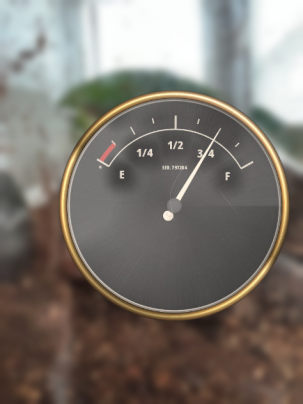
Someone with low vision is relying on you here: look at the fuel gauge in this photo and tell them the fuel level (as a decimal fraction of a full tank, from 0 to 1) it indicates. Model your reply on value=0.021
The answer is value=0.75
